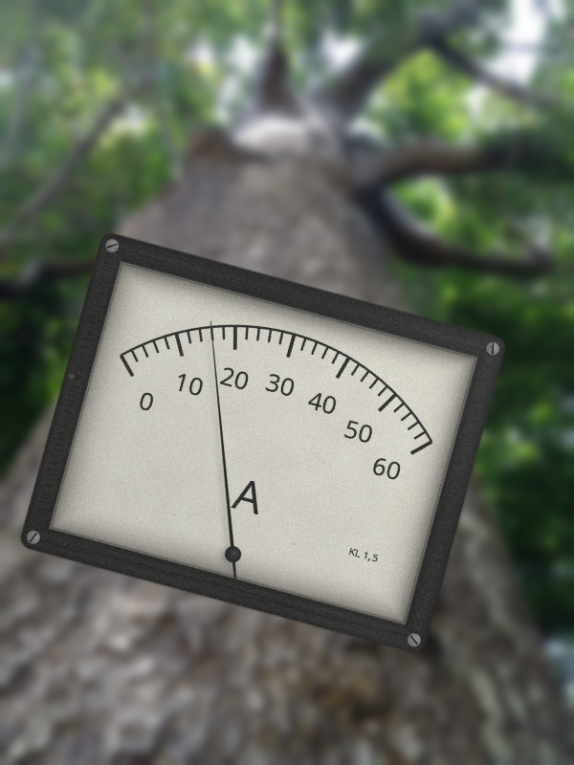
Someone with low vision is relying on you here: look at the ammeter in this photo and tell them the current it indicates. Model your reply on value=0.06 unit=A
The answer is value=16 unit=A
